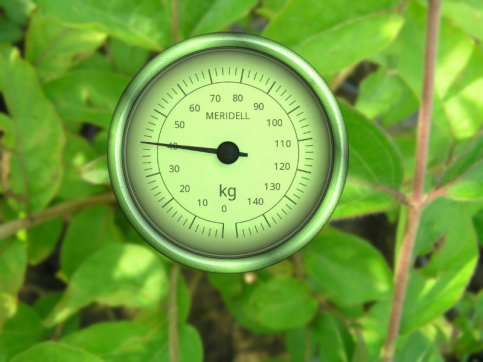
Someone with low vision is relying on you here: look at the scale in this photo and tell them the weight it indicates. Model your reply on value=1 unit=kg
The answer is value=40 unit=kg
